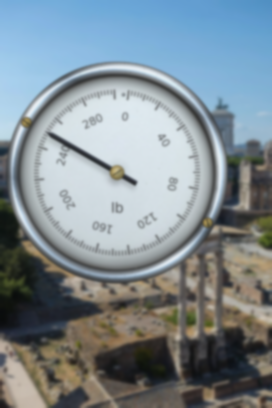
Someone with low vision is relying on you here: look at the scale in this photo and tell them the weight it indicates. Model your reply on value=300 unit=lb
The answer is value=250 unit=lb
